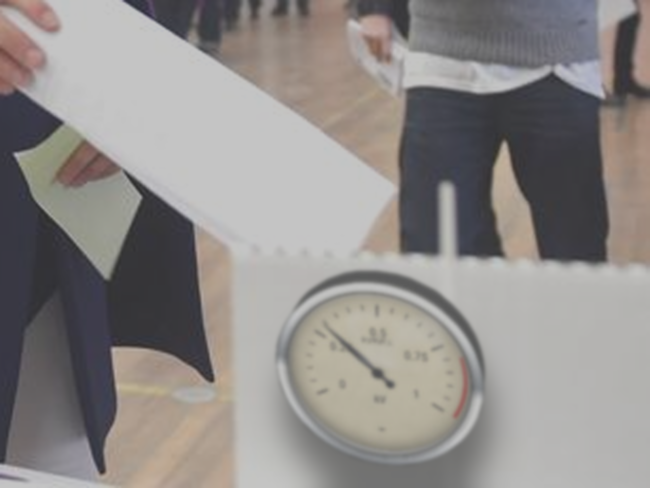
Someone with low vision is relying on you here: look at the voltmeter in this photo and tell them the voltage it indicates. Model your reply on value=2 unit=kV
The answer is value=0.3 unit=kV
